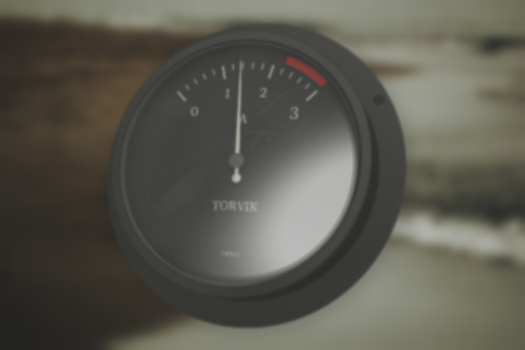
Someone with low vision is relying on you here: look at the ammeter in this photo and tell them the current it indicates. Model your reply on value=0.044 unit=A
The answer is value=1.4 unit=A
